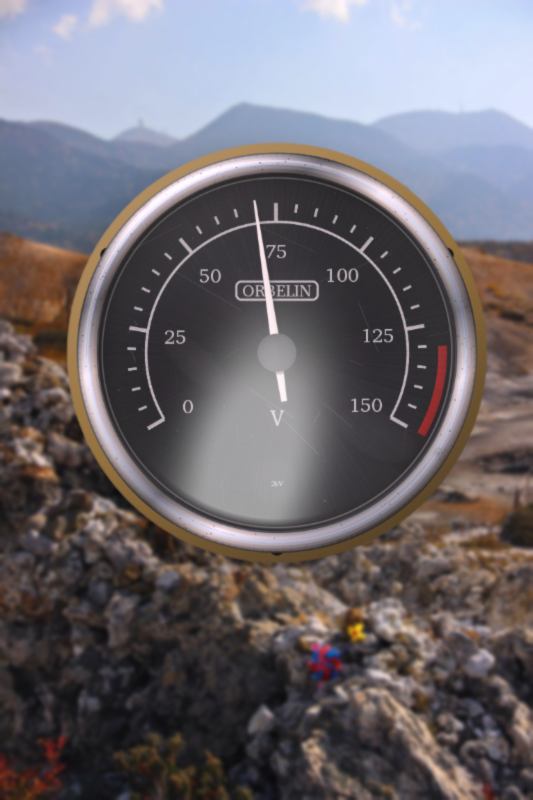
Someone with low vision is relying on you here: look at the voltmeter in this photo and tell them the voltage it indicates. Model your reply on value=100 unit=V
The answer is value=70 unit=V
